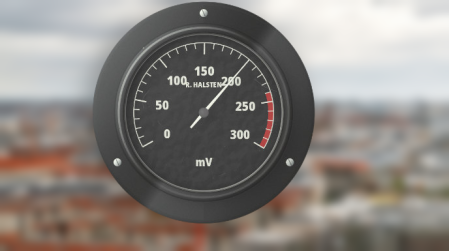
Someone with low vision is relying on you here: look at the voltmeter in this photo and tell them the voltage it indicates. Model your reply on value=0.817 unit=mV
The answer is value=200 unit=mV
